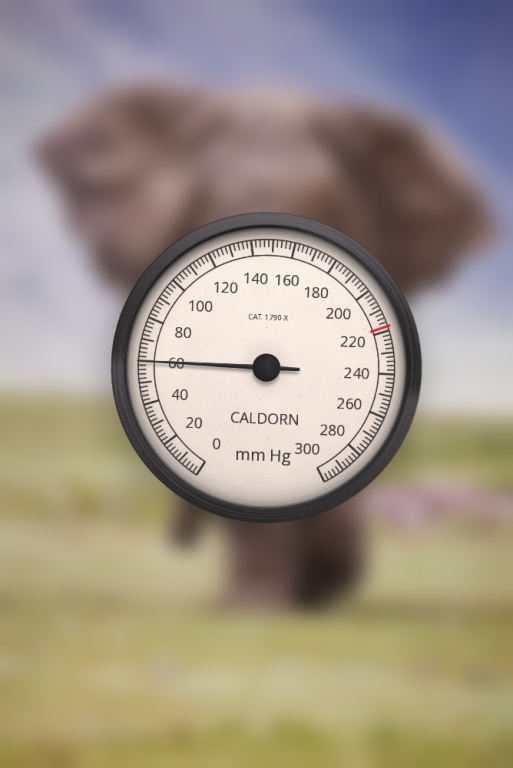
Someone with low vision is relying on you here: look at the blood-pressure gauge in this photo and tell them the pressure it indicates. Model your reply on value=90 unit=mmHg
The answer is value=60 unit=mmHg
